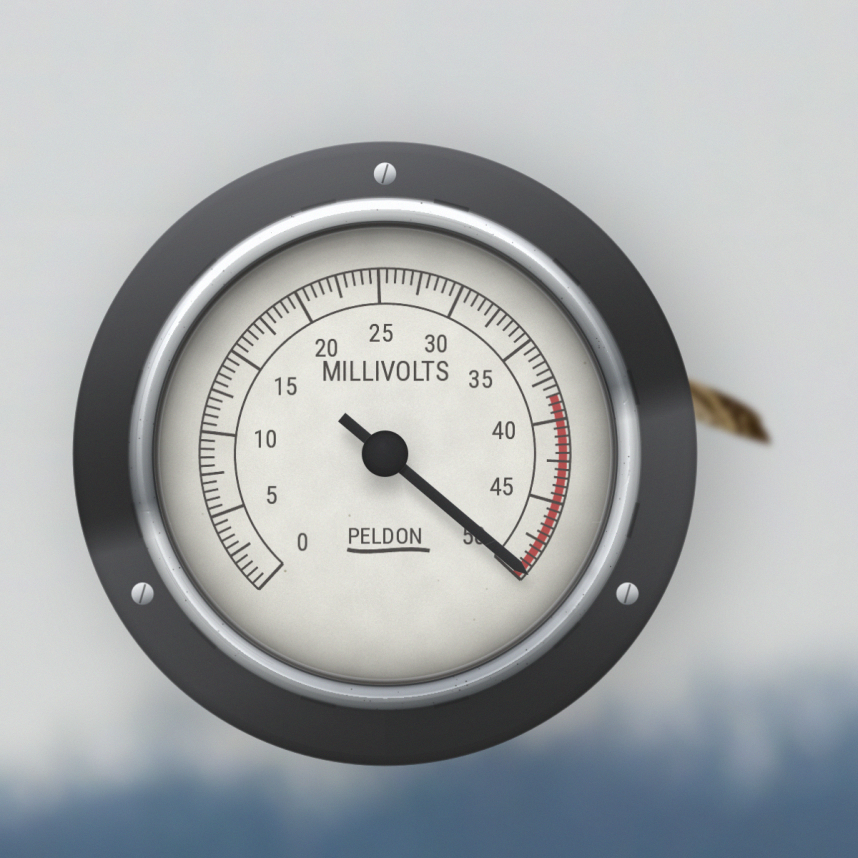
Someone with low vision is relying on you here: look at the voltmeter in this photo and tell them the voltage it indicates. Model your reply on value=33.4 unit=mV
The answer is value=49.5 unit=mV
